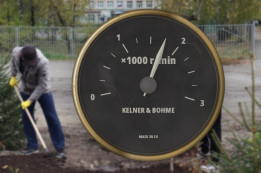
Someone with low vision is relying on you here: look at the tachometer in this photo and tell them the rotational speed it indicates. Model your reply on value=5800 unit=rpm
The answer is value=1750 unit=rpm
